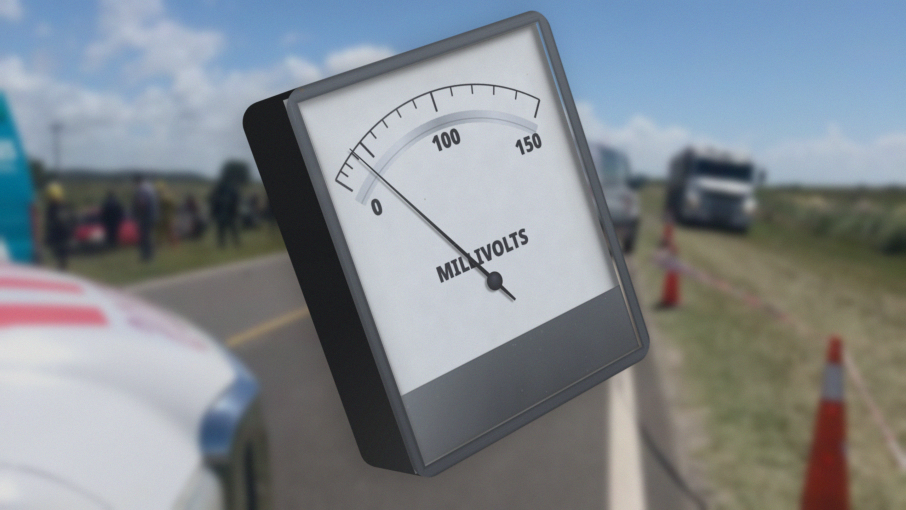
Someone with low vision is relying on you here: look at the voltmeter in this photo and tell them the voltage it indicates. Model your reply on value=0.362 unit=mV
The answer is value=40 unit=mV
